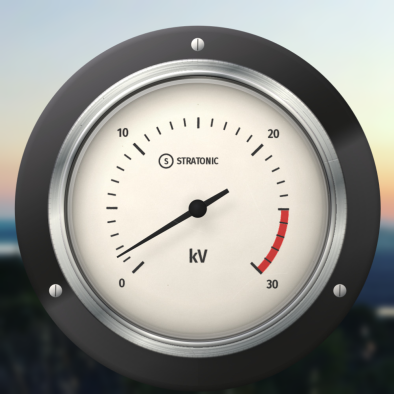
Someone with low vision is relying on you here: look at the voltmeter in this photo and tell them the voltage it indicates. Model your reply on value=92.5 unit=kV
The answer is value=1.5 unit=kV
